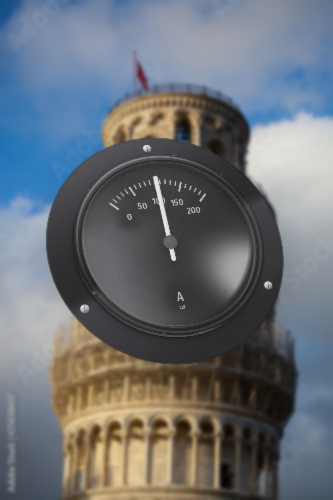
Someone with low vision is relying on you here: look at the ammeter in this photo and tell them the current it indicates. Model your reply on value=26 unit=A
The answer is value=100 unit=A
